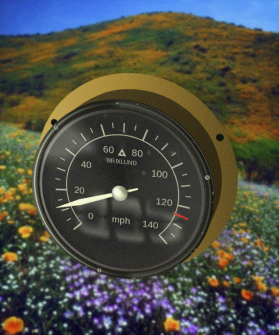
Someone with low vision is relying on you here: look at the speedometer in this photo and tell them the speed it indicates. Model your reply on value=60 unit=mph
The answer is value=12.5 unit=mph
